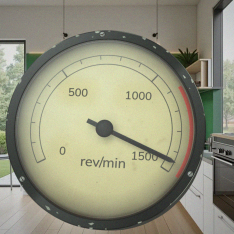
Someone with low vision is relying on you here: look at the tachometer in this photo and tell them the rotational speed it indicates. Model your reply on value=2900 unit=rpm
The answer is value=1450 unit=rpm
